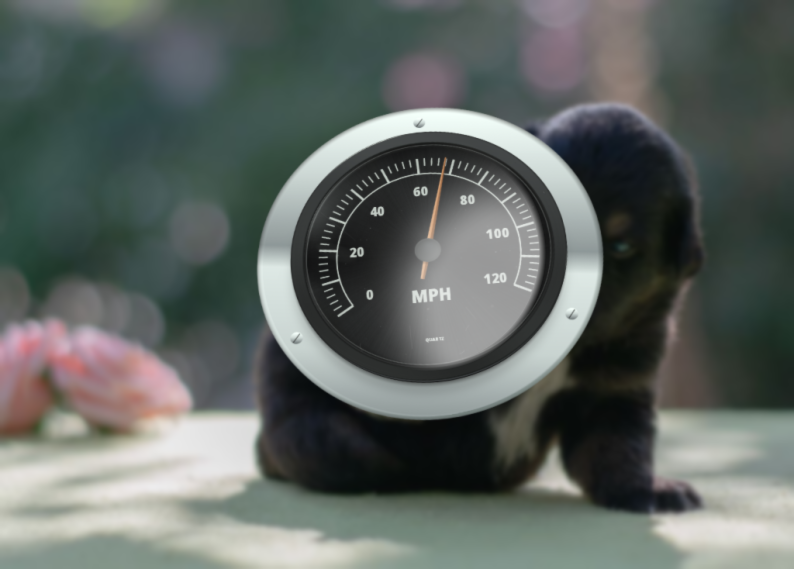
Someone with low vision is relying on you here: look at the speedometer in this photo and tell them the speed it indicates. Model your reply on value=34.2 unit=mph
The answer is value=68 unit=mph
